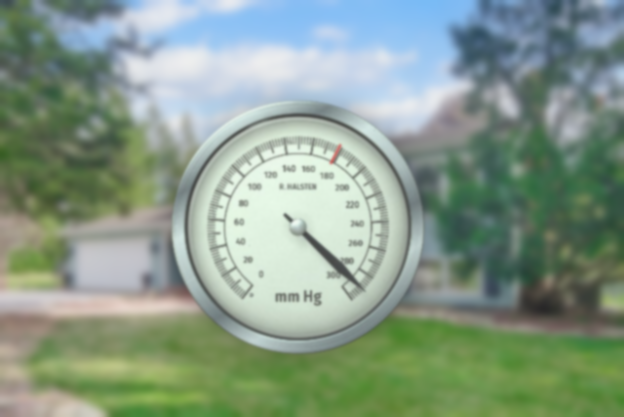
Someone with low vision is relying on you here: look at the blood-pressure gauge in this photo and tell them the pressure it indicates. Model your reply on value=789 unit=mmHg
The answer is value=290 unit=mmHg
